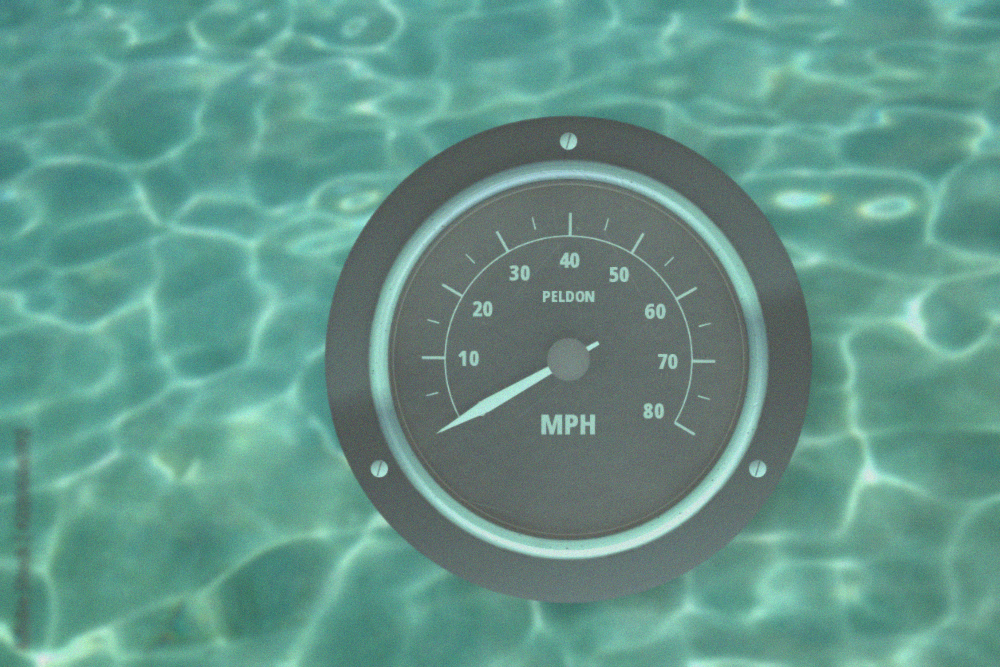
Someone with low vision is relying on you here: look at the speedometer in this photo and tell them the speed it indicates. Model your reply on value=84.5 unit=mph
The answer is value=0 unit=mph
